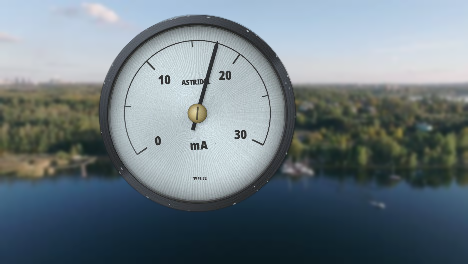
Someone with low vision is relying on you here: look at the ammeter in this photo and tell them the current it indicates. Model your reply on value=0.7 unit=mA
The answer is value=17.5 unit=mA
